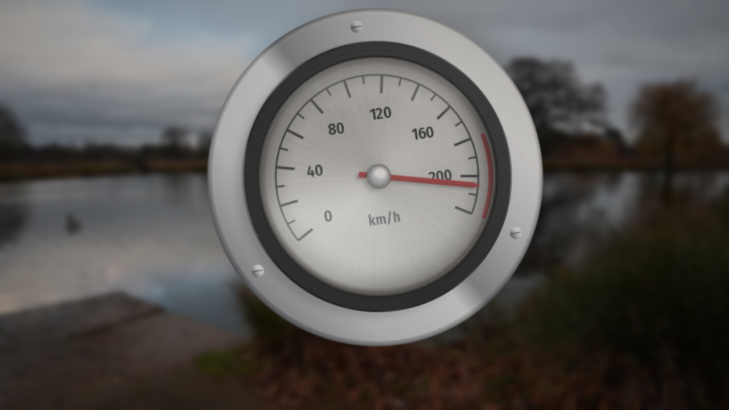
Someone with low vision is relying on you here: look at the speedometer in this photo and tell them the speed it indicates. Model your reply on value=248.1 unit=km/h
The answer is value=205 unit=km/h
